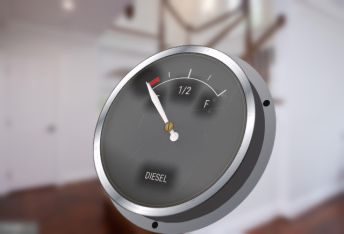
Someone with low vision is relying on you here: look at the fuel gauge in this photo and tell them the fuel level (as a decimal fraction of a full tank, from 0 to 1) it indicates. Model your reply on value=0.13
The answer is value=0
